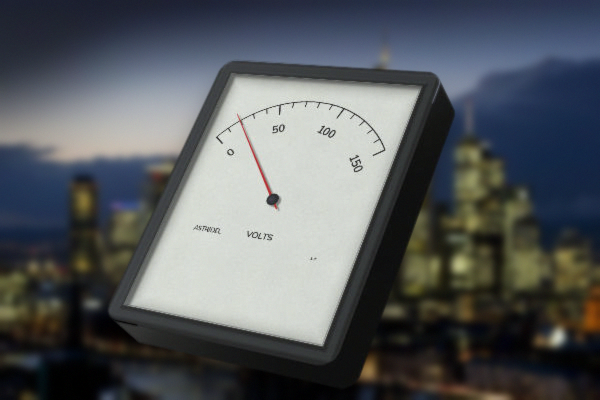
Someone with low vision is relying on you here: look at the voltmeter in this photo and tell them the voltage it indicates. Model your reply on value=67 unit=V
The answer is value=20 unit=V
